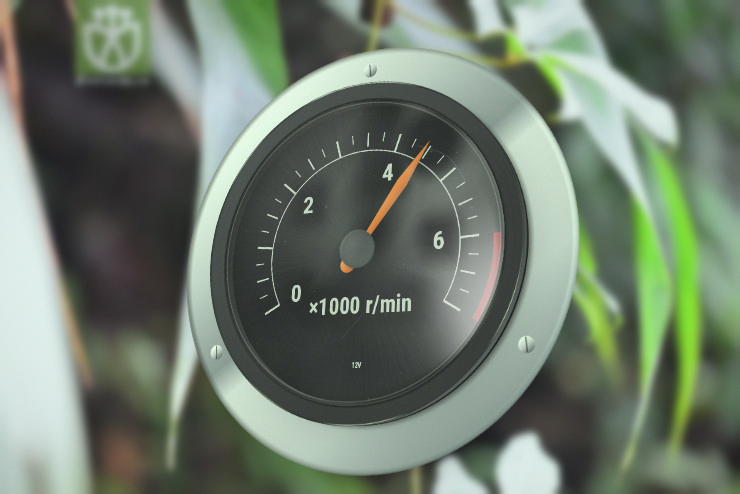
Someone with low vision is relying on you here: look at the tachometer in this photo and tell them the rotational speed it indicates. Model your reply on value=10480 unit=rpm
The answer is value=4500 unit=rpm
